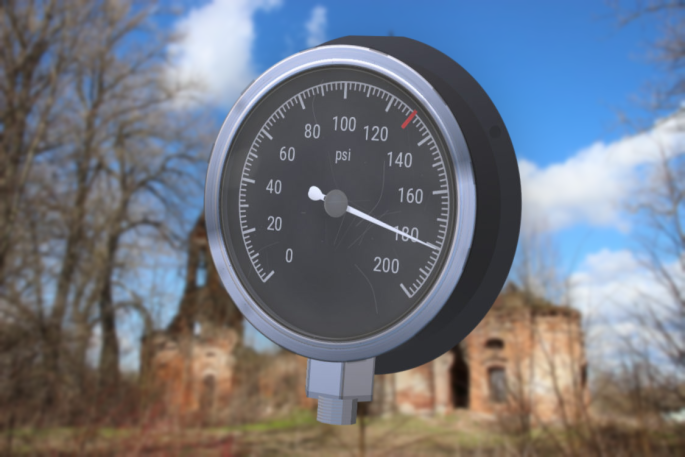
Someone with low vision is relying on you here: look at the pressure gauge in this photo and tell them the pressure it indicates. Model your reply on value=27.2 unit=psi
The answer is value=180 unit=psi
